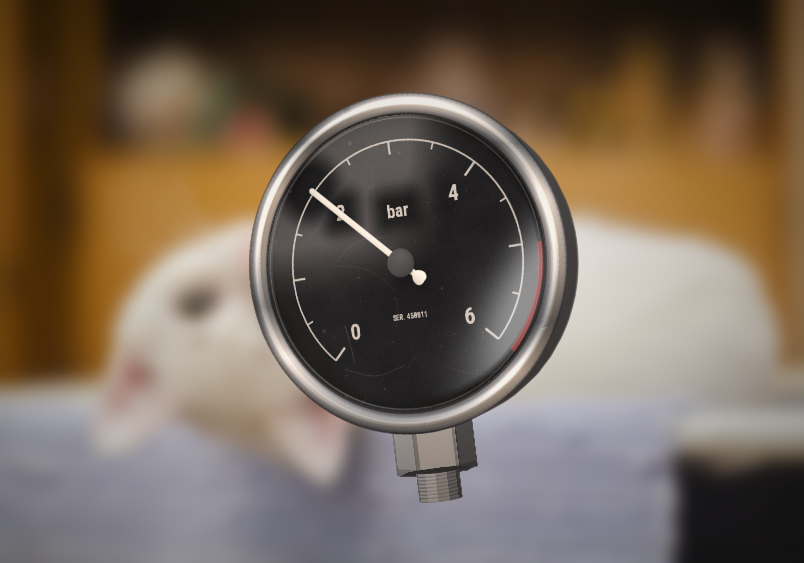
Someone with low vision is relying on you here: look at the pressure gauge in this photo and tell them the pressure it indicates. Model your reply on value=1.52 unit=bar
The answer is value=2 unit=bar
